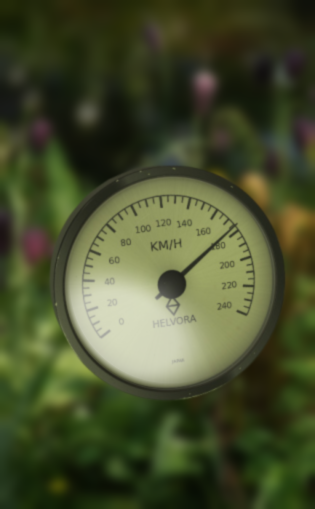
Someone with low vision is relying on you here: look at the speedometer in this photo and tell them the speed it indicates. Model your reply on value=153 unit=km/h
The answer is value=175 unit=km/h
